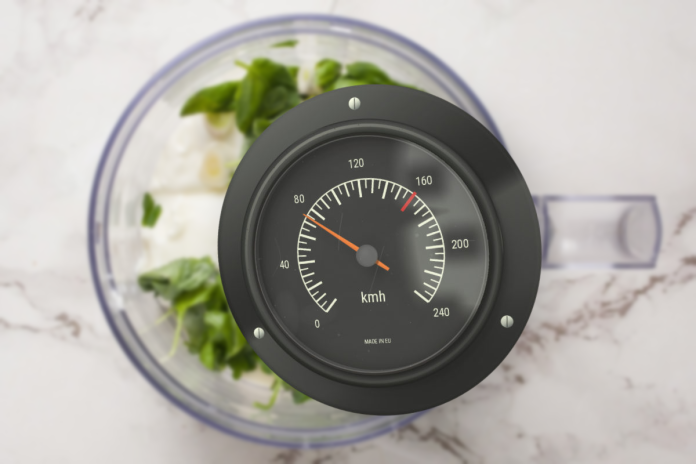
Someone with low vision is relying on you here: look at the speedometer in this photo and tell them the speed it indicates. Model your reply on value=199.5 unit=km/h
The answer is value=75 unit=km/h
